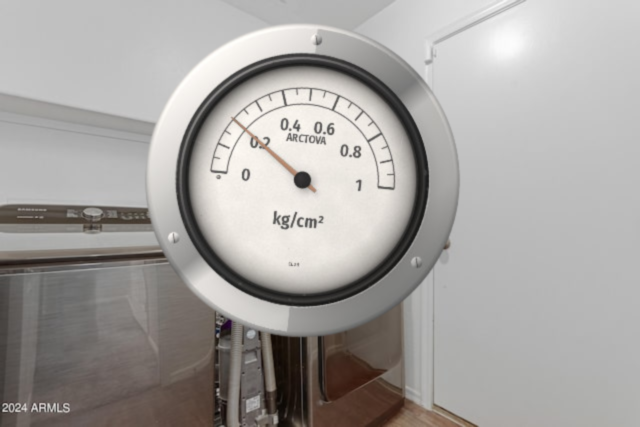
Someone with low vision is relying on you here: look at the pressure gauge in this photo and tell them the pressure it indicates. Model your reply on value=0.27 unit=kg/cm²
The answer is value=0.2 unit=kg/cm²
